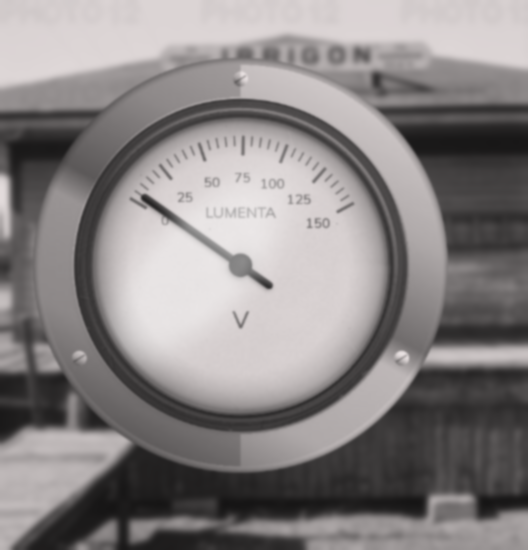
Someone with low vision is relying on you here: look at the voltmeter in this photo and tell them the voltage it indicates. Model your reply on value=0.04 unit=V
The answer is value=5 unit=V
